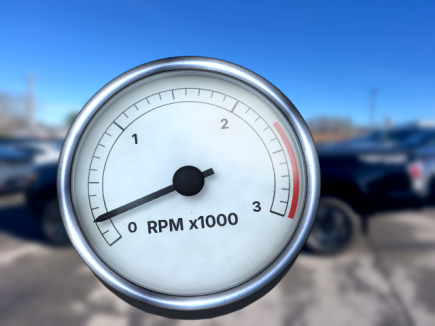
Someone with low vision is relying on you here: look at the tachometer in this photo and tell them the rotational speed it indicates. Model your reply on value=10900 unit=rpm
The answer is value=200 unit=rpm
